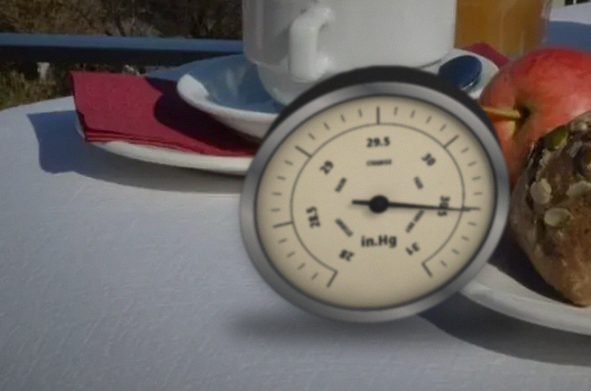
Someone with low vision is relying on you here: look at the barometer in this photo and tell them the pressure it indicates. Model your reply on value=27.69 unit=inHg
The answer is value=30.5 unit=inHg
